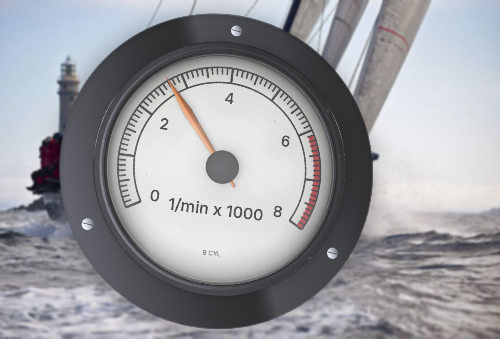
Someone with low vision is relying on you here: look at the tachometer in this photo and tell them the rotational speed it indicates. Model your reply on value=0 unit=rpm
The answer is value=2700 unit=rpm
